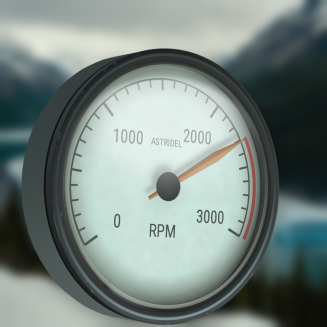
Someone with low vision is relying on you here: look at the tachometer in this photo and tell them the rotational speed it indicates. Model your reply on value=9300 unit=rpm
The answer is value=2300 unit=rpm
